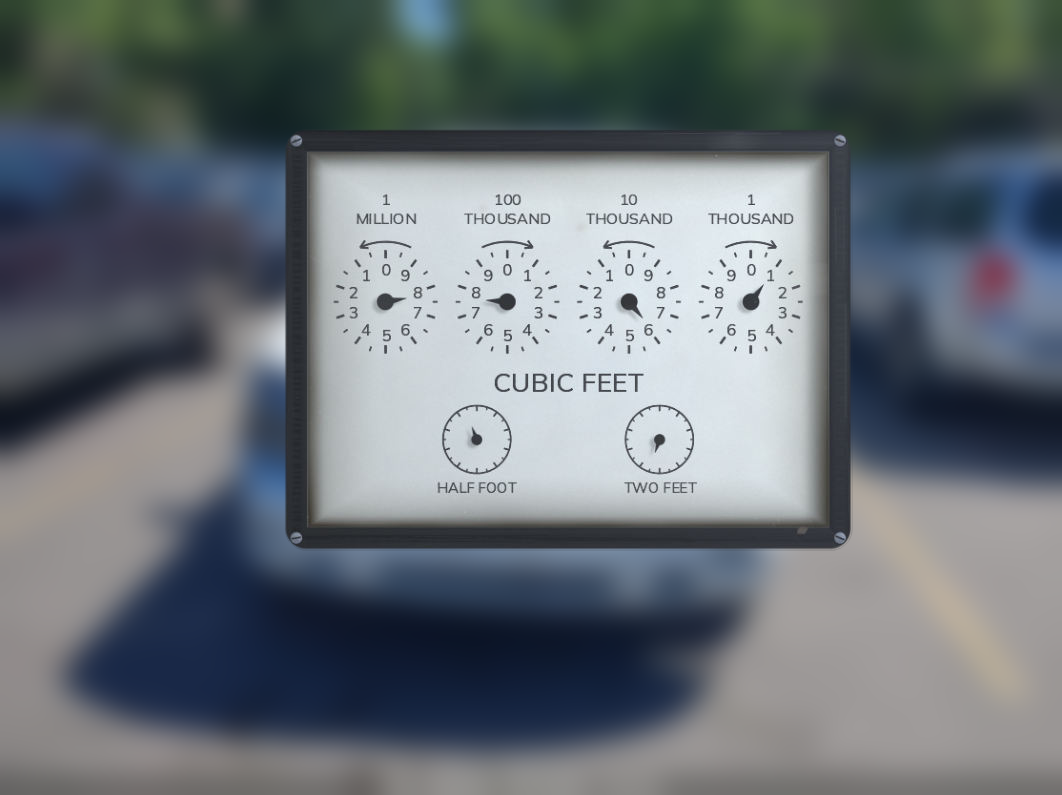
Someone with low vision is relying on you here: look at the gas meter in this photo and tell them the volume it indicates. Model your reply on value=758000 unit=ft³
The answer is value=776100 unit=ft³
